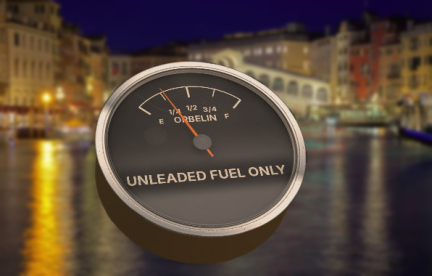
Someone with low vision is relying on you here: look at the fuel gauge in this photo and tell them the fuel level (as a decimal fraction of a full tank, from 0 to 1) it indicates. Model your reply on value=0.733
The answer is value=0.25
